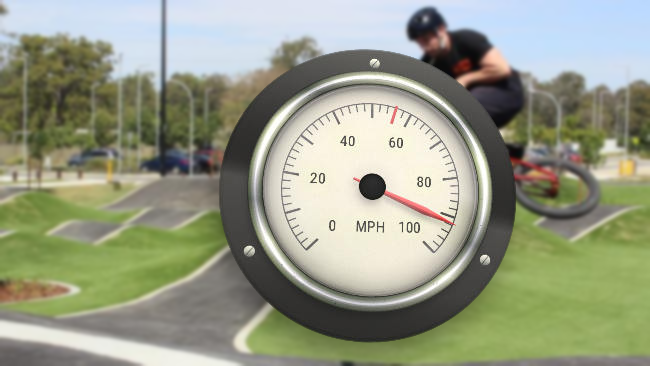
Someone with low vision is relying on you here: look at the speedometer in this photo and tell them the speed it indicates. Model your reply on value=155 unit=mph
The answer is value=92 unit=mph
